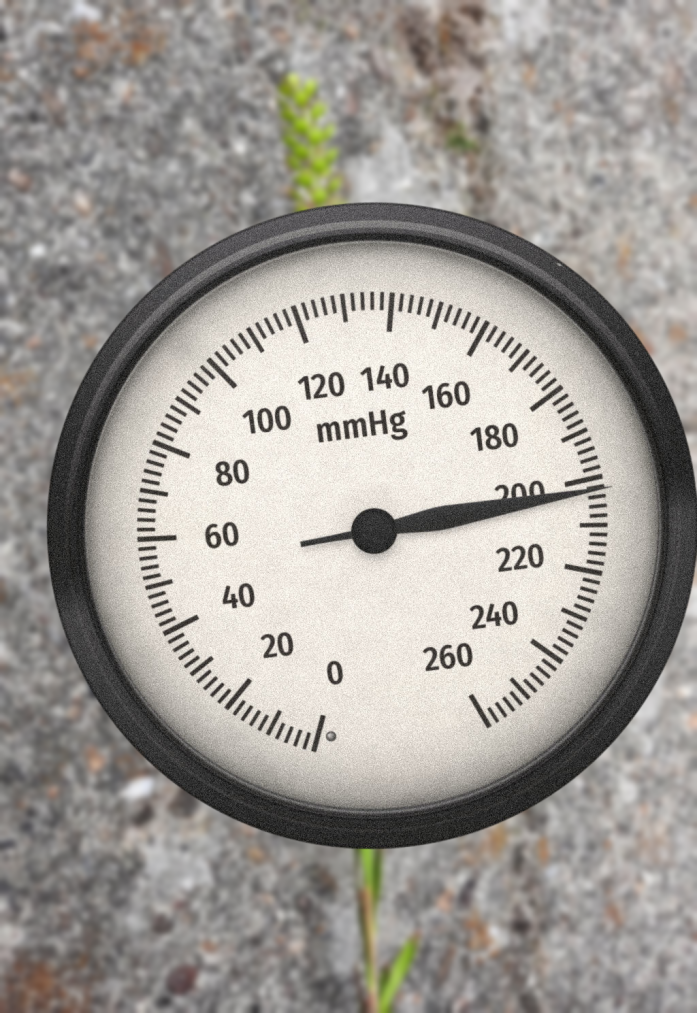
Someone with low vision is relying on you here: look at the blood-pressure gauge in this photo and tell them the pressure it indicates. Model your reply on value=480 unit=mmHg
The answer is value=202 unit=mmHg
